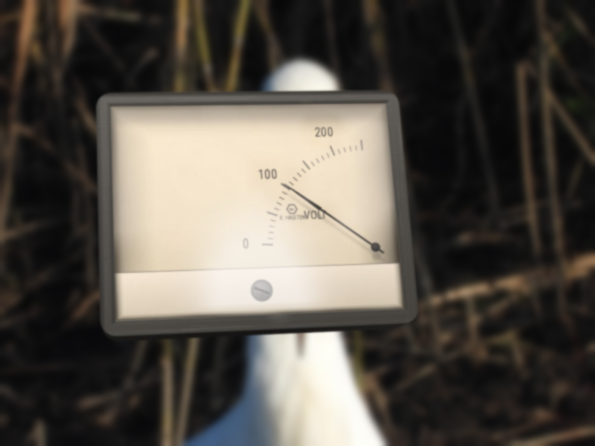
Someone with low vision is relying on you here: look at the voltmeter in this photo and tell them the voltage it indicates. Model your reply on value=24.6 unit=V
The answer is value=100 unit=V
